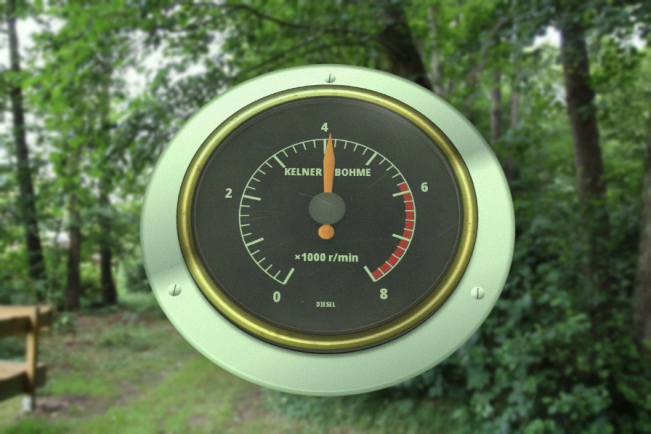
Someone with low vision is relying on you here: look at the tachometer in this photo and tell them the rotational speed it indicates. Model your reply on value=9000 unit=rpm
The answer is value=4100 unit=rpm
